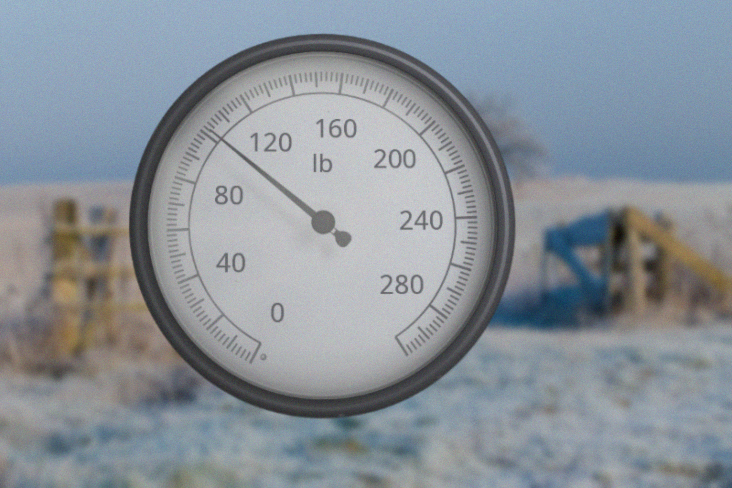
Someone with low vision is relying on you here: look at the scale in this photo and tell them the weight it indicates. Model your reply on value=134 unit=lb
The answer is value=102 unit=lb
